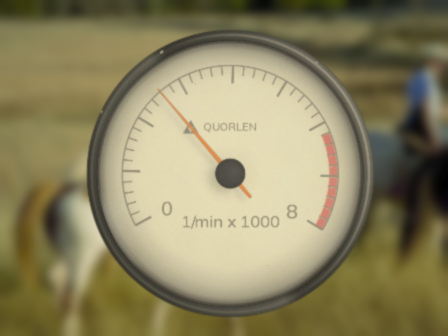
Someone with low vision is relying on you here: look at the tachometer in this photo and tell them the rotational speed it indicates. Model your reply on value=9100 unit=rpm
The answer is value=2600 unit=rpm
